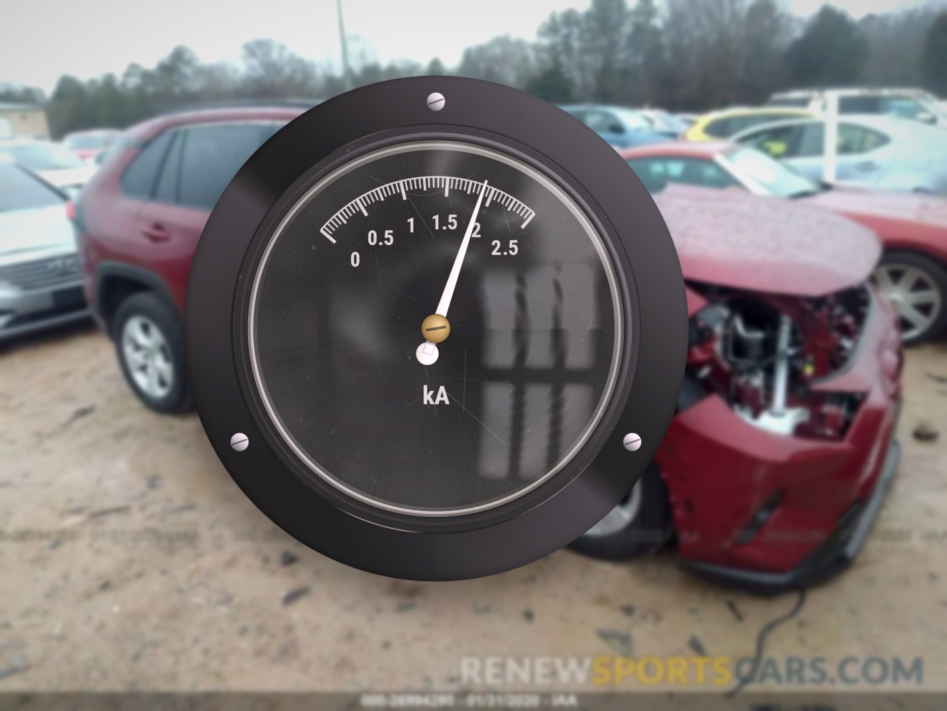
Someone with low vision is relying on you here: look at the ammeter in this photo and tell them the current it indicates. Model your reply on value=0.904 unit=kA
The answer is value=1.9 unit=kA
